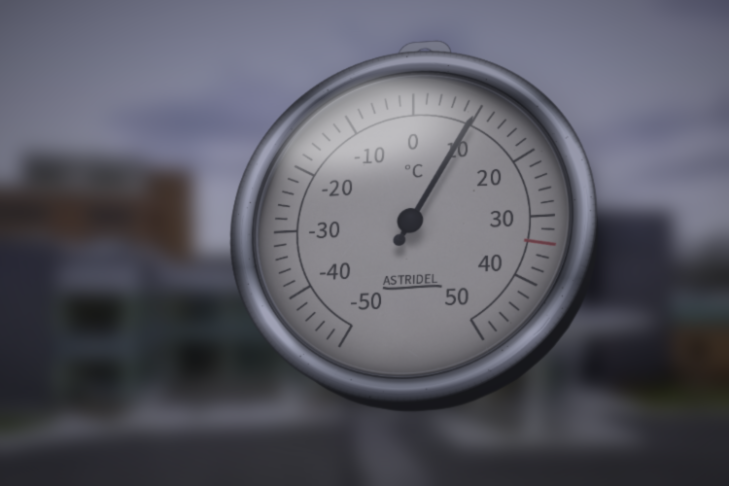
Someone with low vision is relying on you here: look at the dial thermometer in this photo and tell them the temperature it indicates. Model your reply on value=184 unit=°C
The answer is value=10 unit=°C
